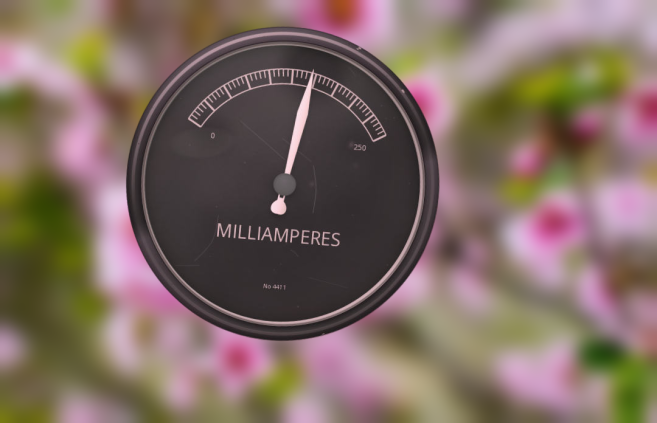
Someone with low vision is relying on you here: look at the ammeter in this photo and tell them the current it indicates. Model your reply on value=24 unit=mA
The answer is value=145 unit=mA
